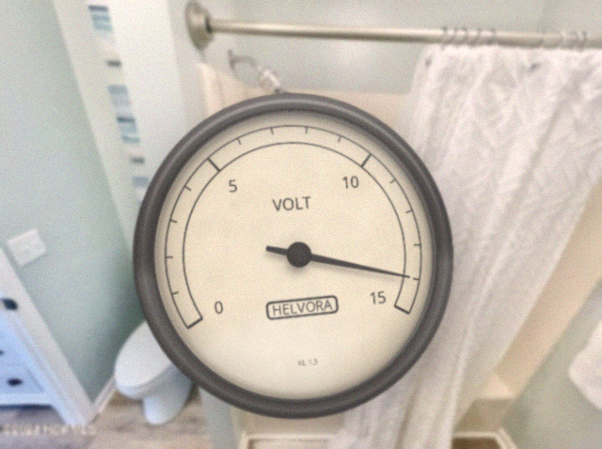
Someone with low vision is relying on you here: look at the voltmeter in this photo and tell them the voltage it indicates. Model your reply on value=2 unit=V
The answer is value=14 unit=V
